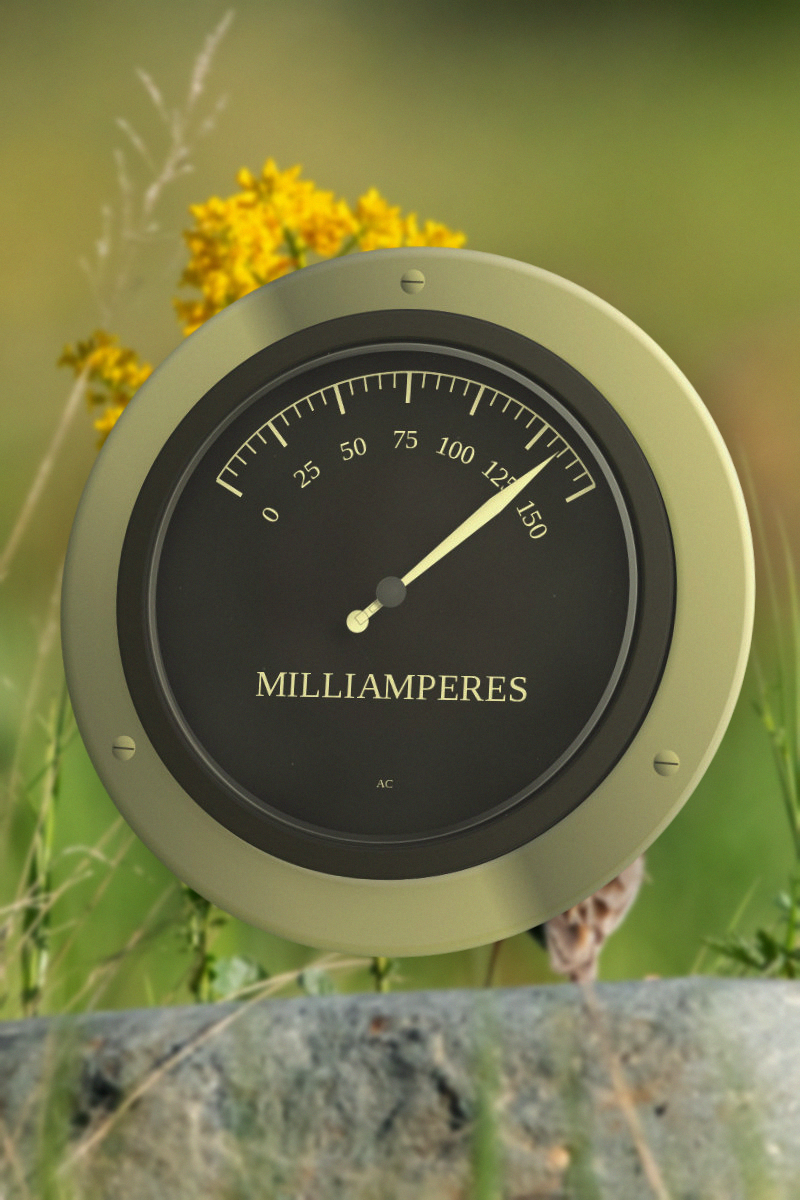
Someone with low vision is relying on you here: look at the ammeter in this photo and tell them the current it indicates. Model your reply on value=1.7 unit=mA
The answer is value=135 unit=mA
